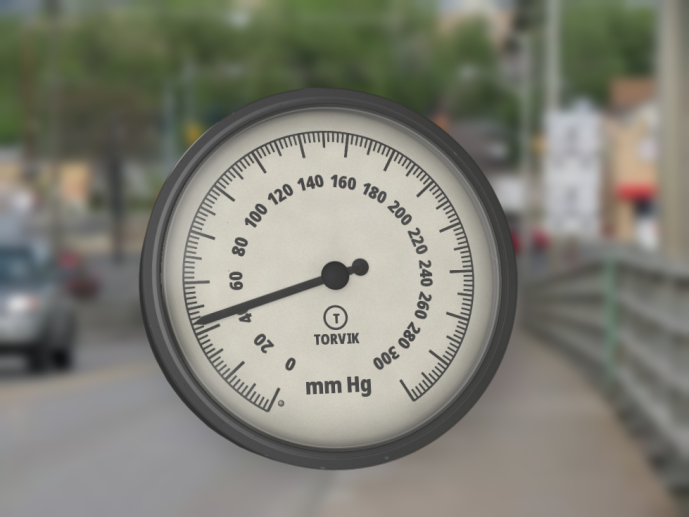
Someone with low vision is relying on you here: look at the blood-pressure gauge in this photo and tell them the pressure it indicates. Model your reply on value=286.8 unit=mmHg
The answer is value=44 unit=mmHg
